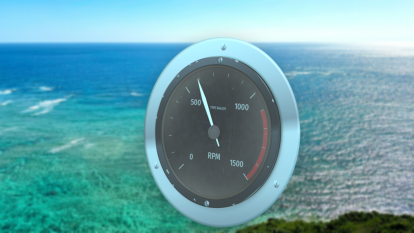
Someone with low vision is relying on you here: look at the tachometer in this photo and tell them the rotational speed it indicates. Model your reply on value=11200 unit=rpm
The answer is value=600 unit=rpm
